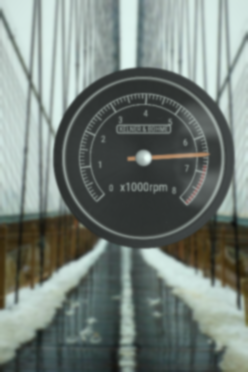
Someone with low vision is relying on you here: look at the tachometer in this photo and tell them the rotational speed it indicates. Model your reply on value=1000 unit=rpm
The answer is value=6500 unit=rpm
